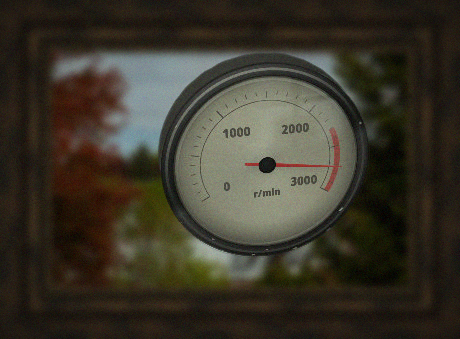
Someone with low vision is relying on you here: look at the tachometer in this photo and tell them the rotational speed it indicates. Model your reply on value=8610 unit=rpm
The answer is value=2700 unit=rpm
